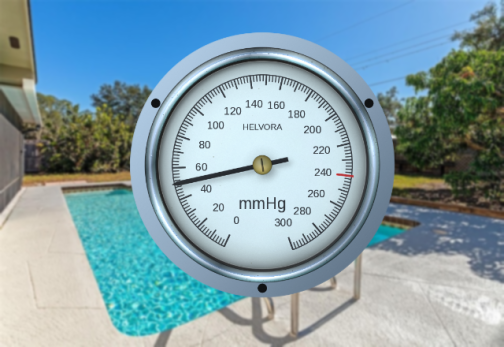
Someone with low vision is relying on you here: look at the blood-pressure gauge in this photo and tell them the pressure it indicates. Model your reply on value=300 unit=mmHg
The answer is value=50 unit=mmHg
